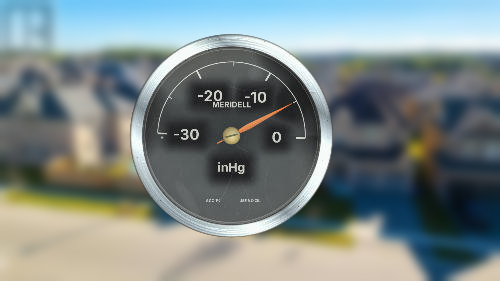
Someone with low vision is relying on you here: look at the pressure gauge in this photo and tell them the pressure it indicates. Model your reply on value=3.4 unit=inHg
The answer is value=-5 unit=inHg
